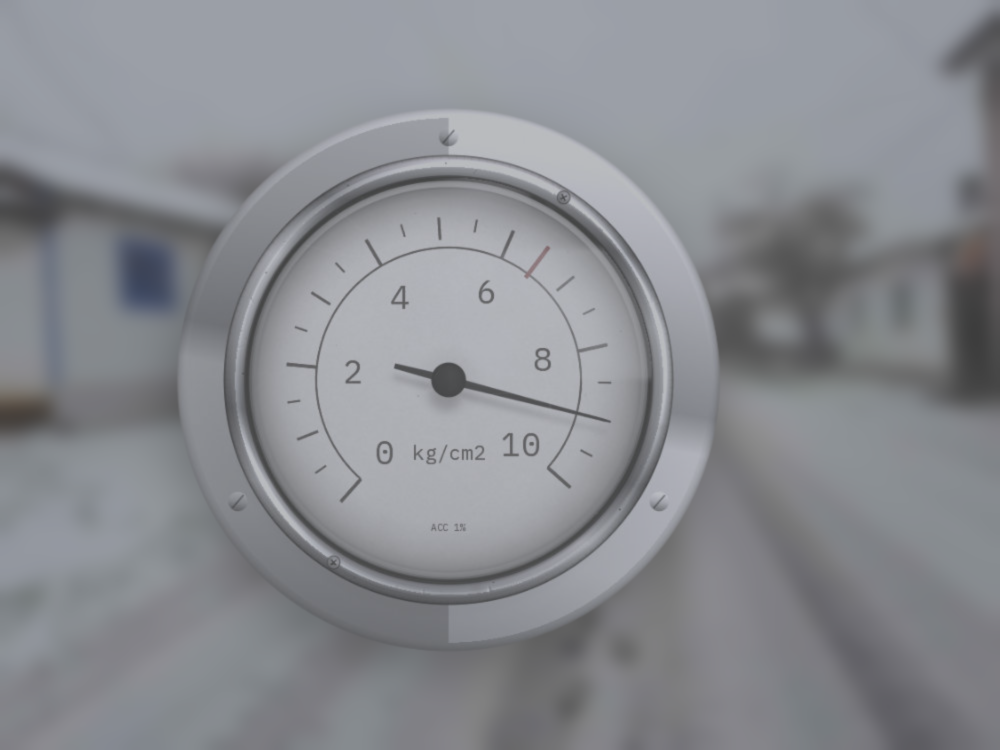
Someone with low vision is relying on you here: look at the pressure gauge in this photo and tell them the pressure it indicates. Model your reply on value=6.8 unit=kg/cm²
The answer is value=9 unit=kg/cm²
